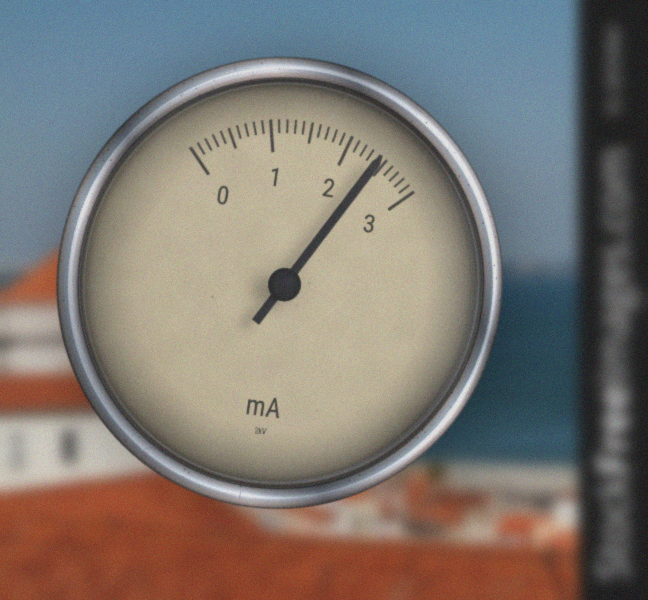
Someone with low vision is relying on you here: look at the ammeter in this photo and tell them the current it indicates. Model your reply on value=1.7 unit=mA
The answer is value=2.4 unit=mA
